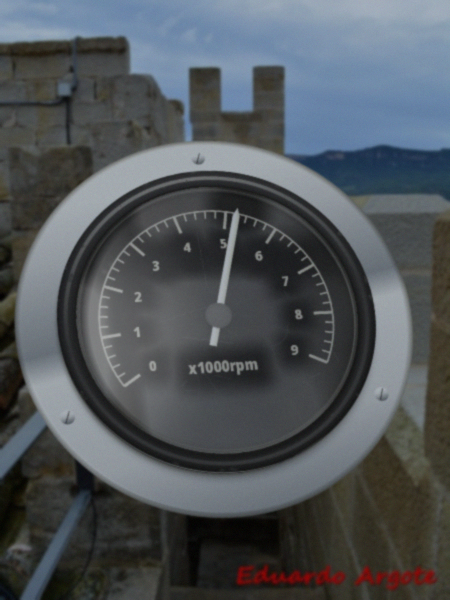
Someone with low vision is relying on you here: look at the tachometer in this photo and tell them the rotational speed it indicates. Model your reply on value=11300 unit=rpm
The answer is value=5200 unit=rpm
